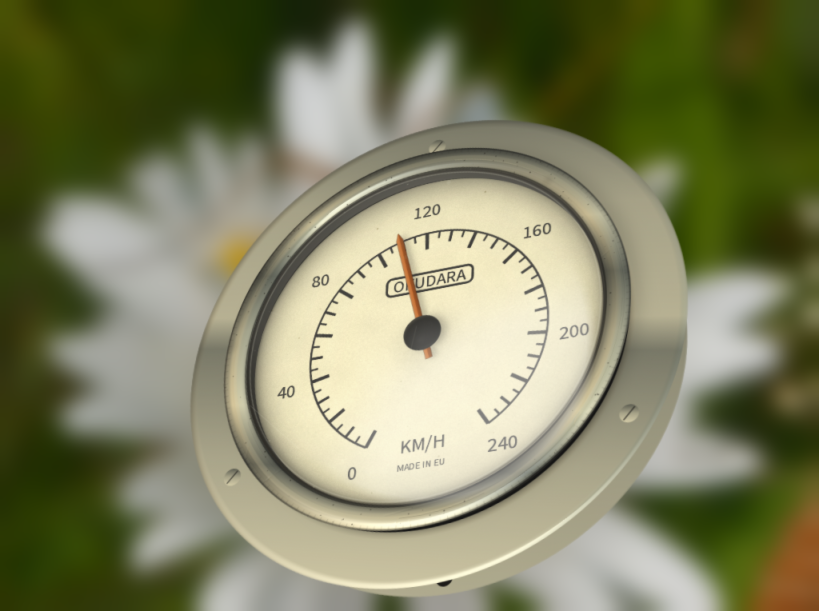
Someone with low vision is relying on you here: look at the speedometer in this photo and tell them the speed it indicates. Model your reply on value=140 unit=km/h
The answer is value=110 unit=km/h
